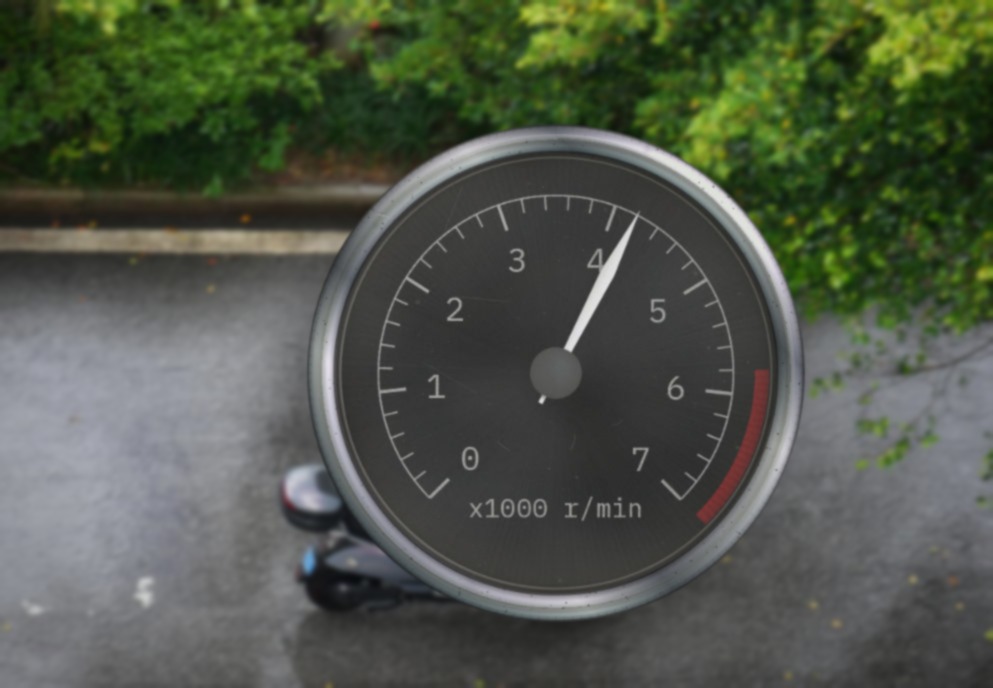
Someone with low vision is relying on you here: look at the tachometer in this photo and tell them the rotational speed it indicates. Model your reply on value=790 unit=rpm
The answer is value=4200 unit=rpm
